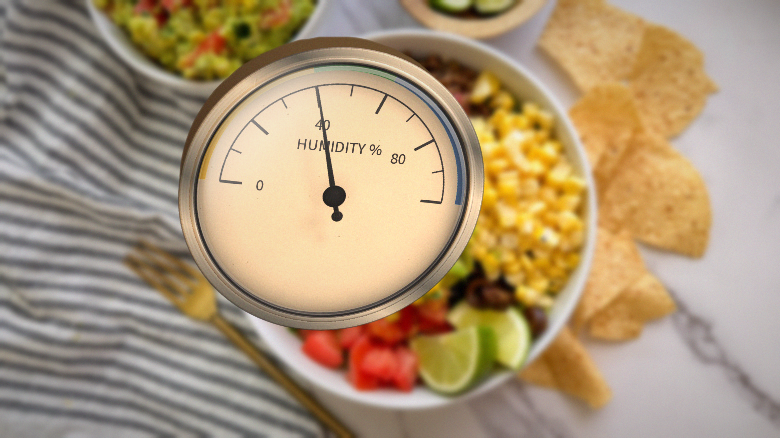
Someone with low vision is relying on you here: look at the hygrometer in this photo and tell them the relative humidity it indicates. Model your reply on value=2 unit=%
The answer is value=40 unit=%
